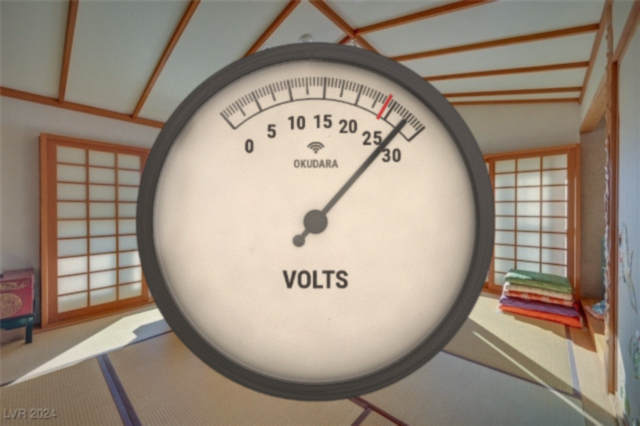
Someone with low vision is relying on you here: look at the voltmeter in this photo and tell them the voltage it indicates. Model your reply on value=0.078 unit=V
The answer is value=27.5 unit=V
